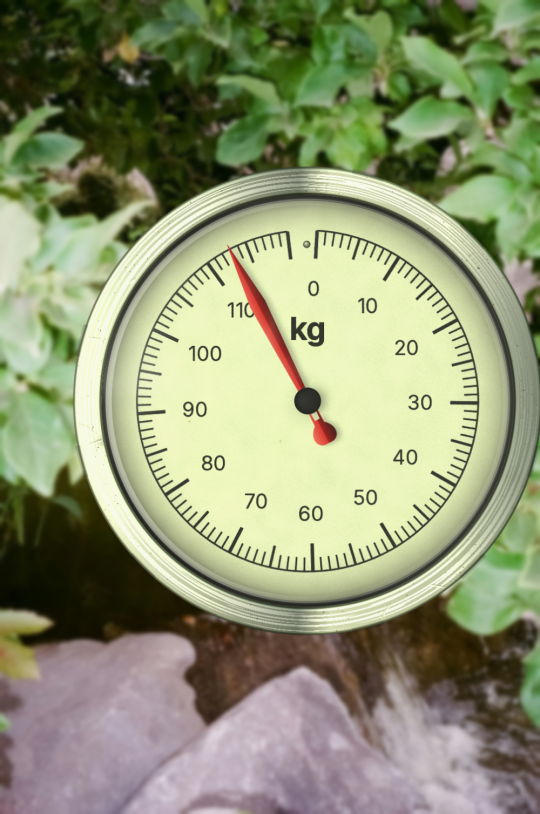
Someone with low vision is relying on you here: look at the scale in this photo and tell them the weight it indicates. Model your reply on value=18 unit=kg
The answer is value=113 unit=kg
